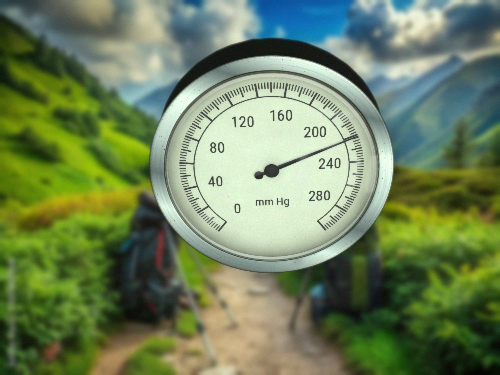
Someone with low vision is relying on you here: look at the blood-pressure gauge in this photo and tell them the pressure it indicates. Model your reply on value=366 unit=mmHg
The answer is value=220 unit=mmHg
